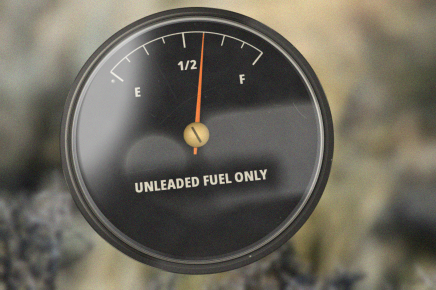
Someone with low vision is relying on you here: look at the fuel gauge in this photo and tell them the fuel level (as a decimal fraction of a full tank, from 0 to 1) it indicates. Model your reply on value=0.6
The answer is value=0.625
